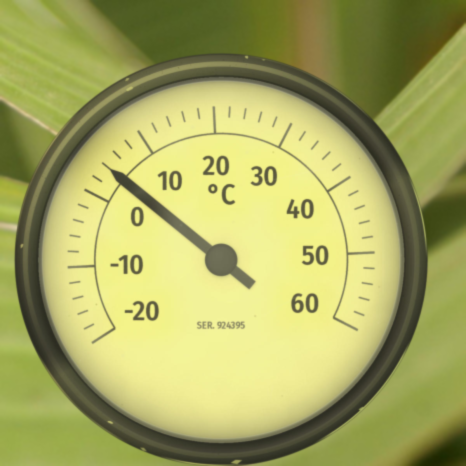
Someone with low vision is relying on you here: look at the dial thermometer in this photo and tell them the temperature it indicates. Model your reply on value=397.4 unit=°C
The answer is value=4 unit=°C
